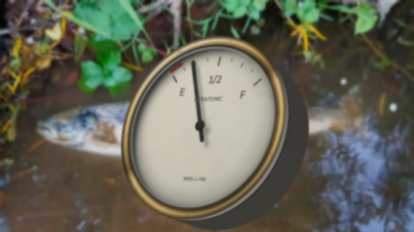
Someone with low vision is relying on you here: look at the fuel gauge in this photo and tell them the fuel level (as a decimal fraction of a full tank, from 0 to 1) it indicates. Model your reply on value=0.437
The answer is value=0.25
